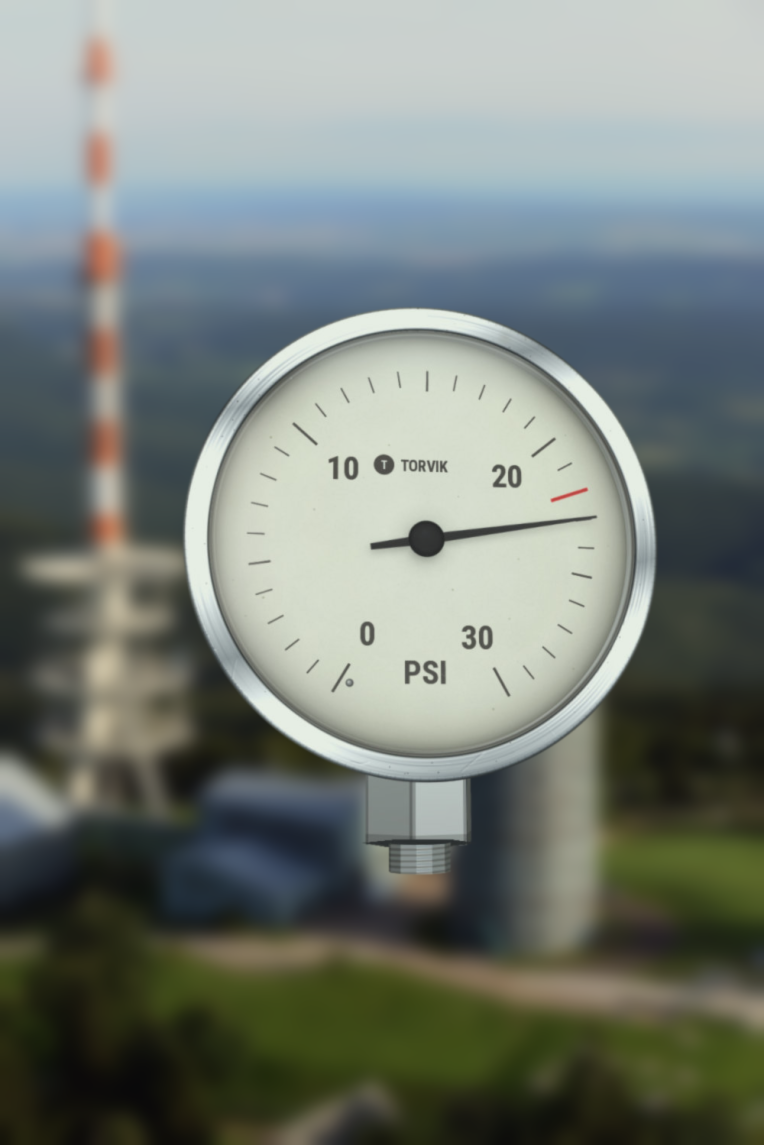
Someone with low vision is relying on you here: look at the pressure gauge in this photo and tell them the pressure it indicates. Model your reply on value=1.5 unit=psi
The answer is value=23 unit=psi
